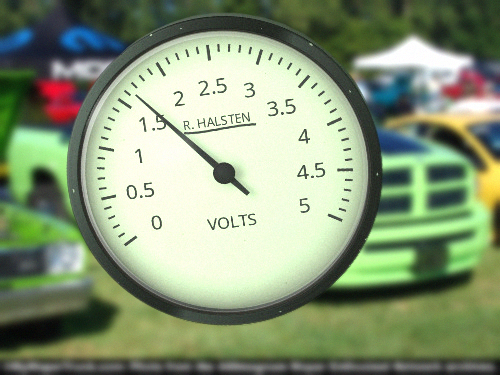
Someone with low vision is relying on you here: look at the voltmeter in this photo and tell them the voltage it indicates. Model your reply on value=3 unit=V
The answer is value=1.65 unit=V
